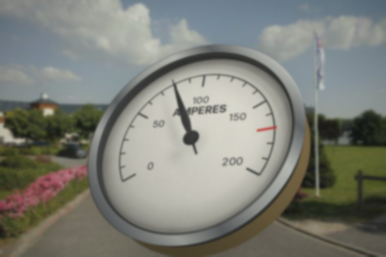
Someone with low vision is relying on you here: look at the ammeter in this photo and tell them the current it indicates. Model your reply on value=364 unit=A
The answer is value=80 unit=A
